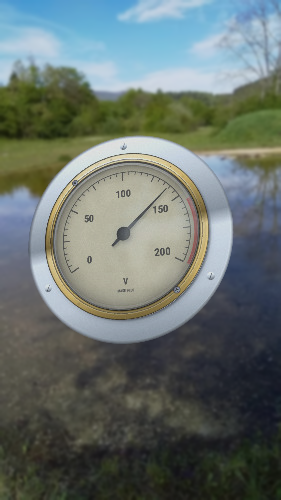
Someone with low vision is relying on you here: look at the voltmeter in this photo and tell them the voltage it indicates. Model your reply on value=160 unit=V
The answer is value=140 unit=V
